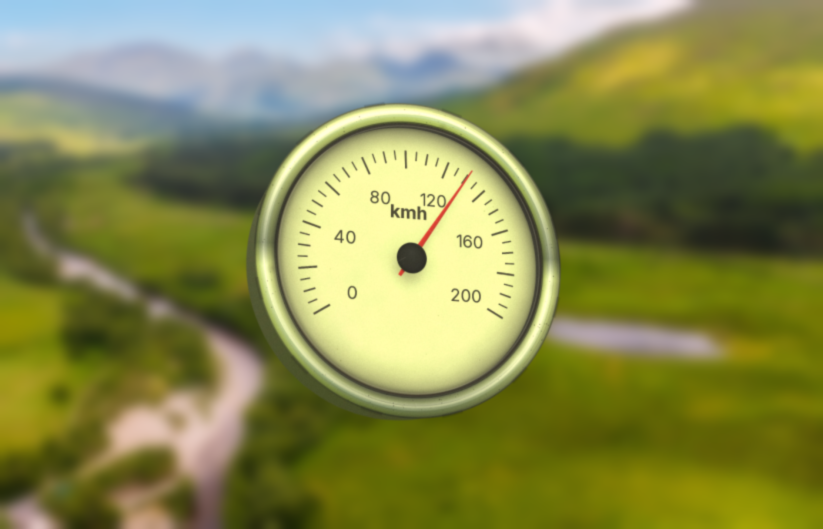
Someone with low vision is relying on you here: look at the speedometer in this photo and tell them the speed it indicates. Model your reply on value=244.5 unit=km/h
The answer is value=130 unit=km/h
